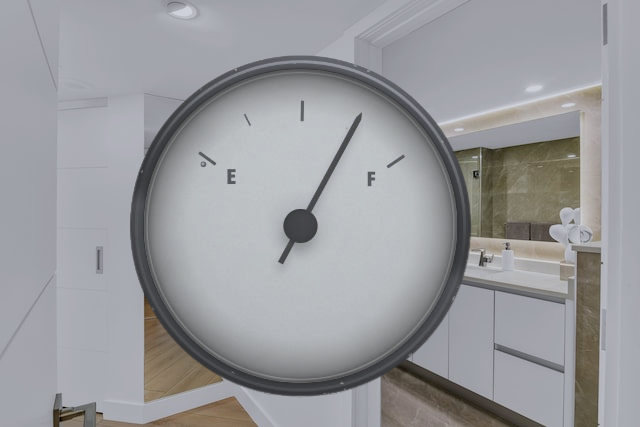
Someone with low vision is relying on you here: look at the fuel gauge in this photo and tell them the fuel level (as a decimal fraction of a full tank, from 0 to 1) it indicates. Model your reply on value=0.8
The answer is value=0.75
